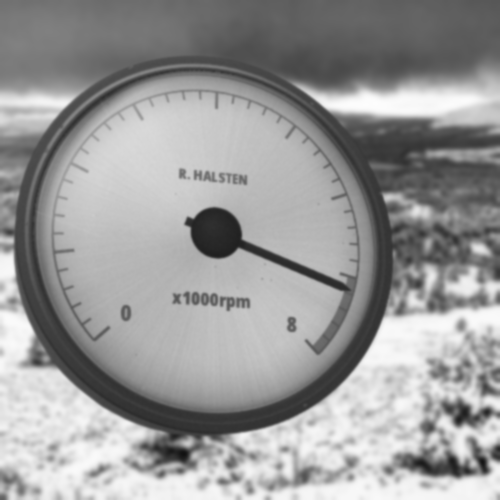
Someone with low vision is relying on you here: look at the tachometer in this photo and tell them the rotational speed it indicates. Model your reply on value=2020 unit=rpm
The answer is value=7200 unit=rpm
